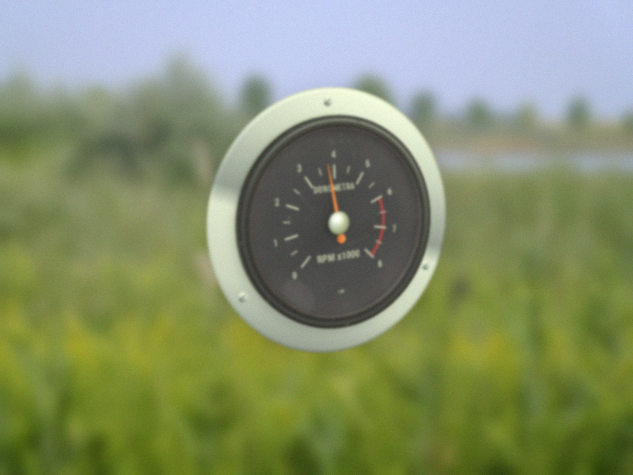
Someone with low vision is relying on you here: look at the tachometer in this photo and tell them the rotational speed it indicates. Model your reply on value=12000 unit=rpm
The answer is value=3750 unit=rpm
